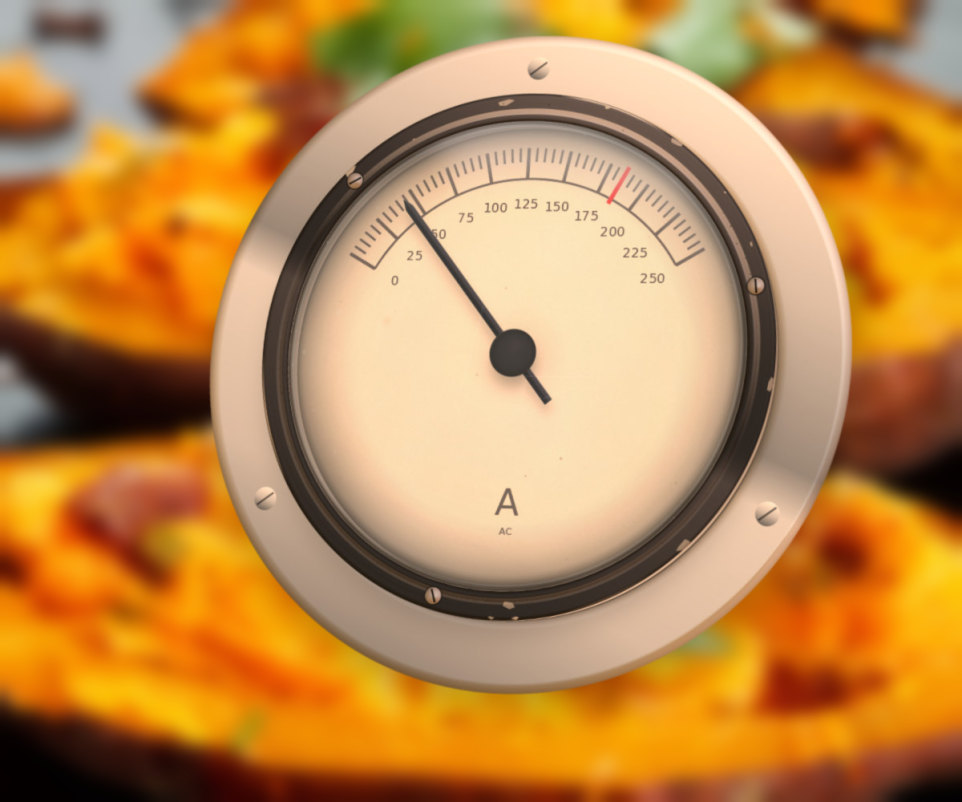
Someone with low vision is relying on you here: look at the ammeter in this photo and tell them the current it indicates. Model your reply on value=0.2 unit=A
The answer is value=45 unit=A
